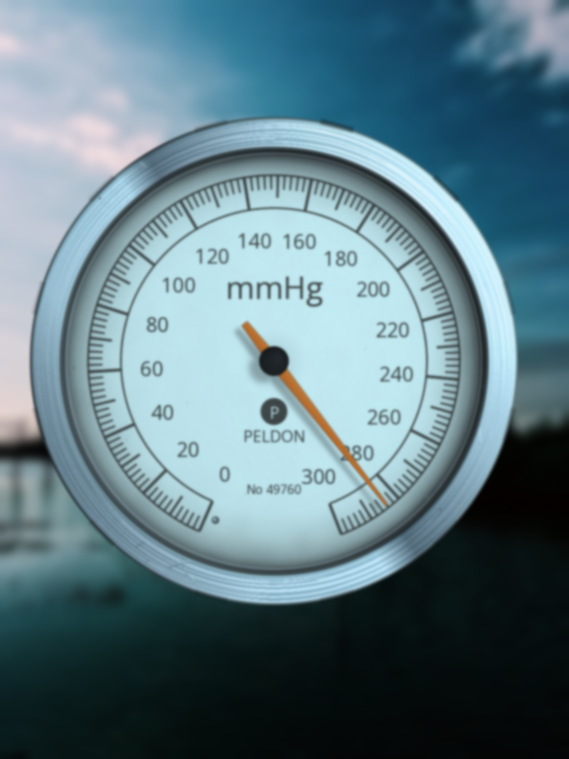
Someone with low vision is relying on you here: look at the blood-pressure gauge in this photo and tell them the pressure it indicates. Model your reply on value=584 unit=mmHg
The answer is value=284 unit=mmHg
